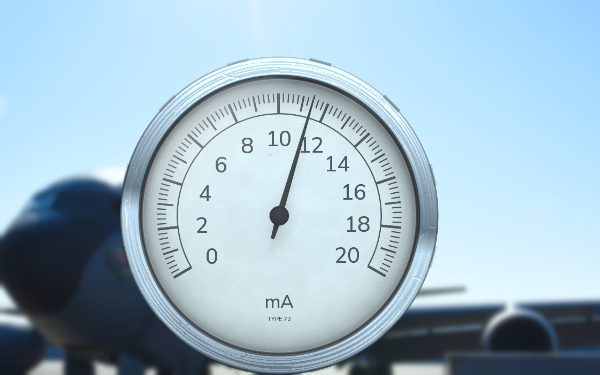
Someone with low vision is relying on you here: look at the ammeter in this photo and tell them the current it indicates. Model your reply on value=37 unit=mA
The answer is value=11.4 unit=mA
